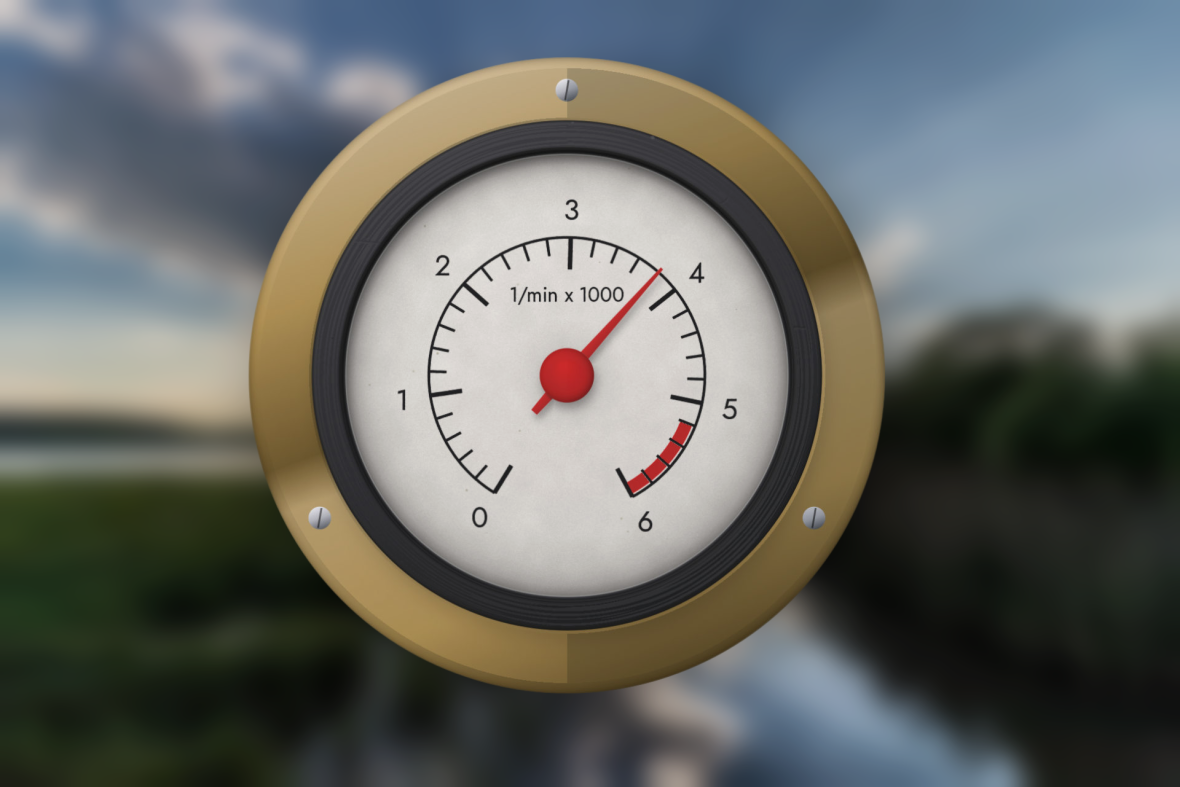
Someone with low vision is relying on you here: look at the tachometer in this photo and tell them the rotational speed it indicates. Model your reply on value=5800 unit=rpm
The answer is value=3800 unit=rpm
